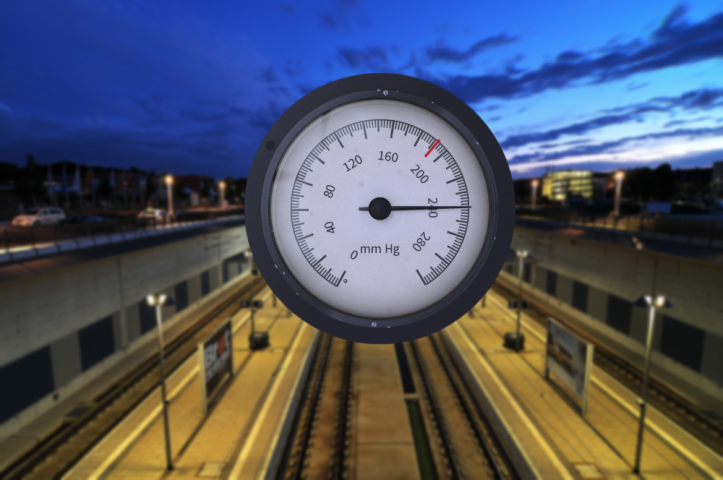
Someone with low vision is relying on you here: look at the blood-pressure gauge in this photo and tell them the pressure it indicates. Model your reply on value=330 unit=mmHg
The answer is value=240 unit=mmHg
